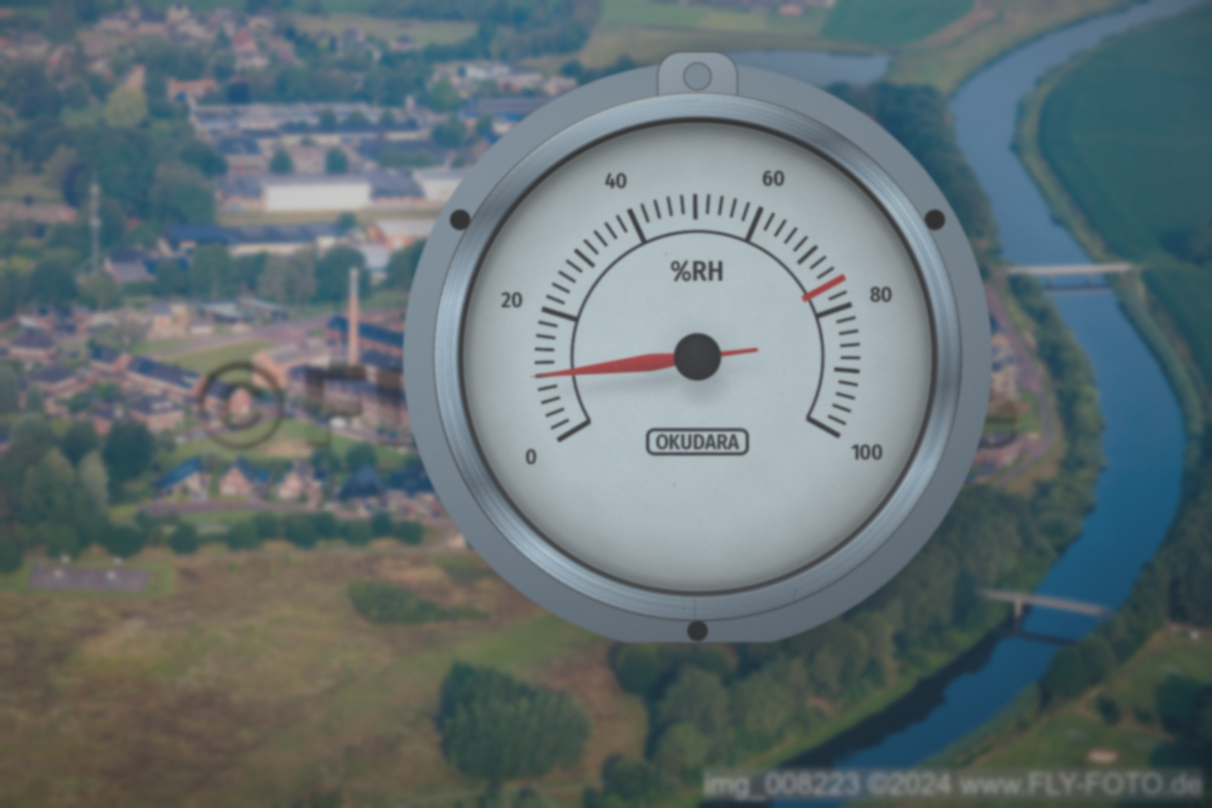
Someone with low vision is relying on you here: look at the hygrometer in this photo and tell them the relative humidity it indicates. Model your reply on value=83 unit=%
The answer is value=10 unit=%
